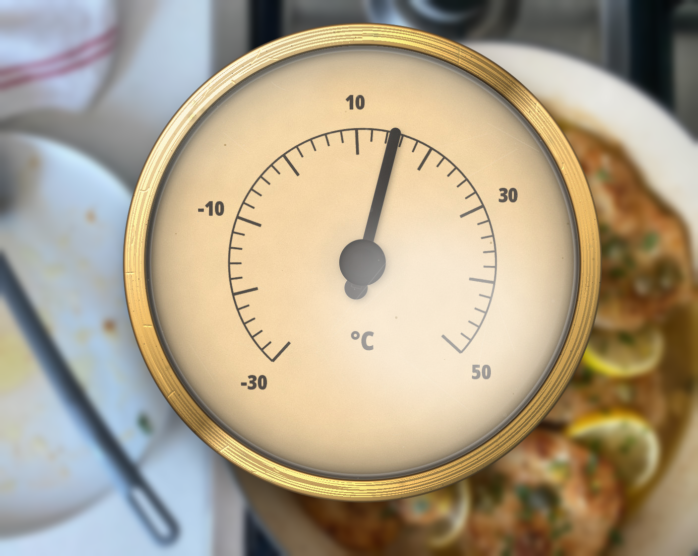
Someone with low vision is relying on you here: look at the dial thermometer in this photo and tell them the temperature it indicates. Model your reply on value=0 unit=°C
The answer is value=15 unit=°C
